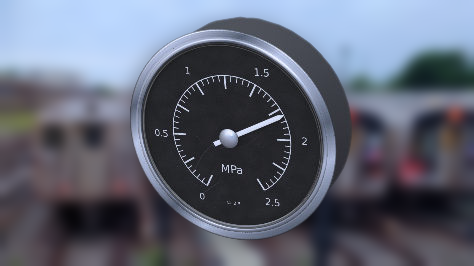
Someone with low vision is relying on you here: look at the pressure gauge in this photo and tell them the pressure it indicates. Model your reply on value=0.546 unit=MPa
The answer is value=1.8 unit=MPa
